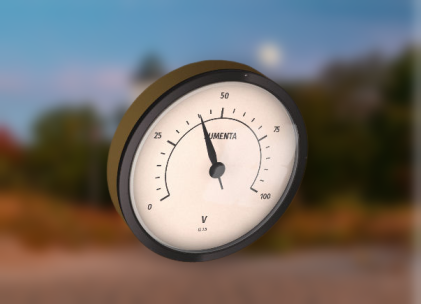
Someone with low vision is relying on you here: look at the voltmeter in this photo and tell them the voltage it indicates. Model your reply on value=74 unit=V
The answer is value=40 unit=V
